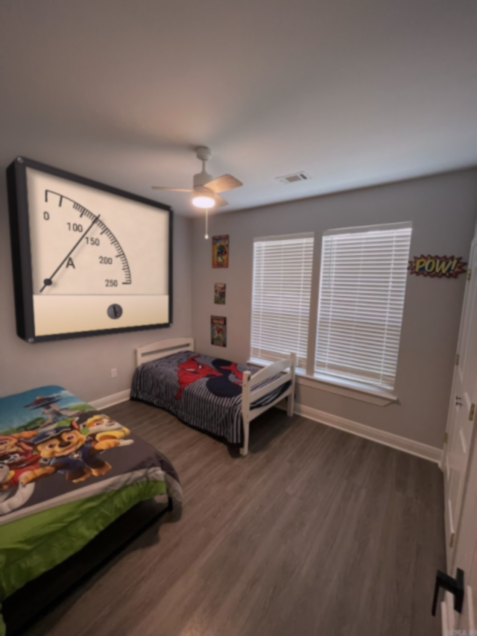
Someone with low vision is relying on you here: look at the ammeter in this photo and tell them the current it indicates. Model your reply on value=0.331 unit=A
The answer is value=125 unit=A
